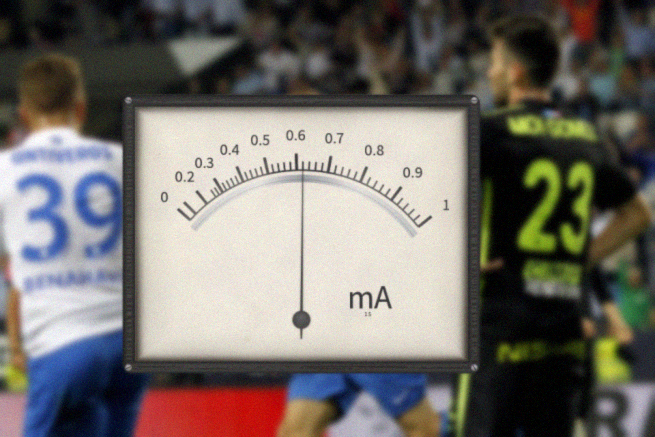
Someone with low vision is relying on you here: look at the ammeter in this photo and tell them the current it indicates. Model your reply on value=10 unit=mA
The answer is value=0.62 unit=mA
